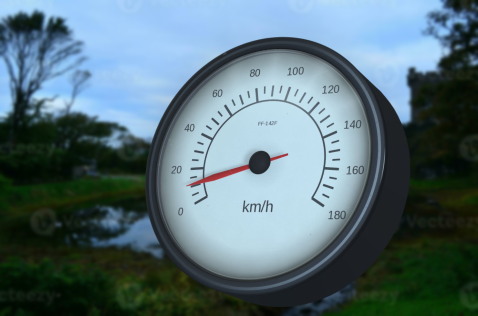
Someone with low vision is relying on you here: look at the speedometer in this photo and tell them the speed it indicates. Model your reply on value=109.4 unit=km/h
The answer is value=10 unit=km/h
